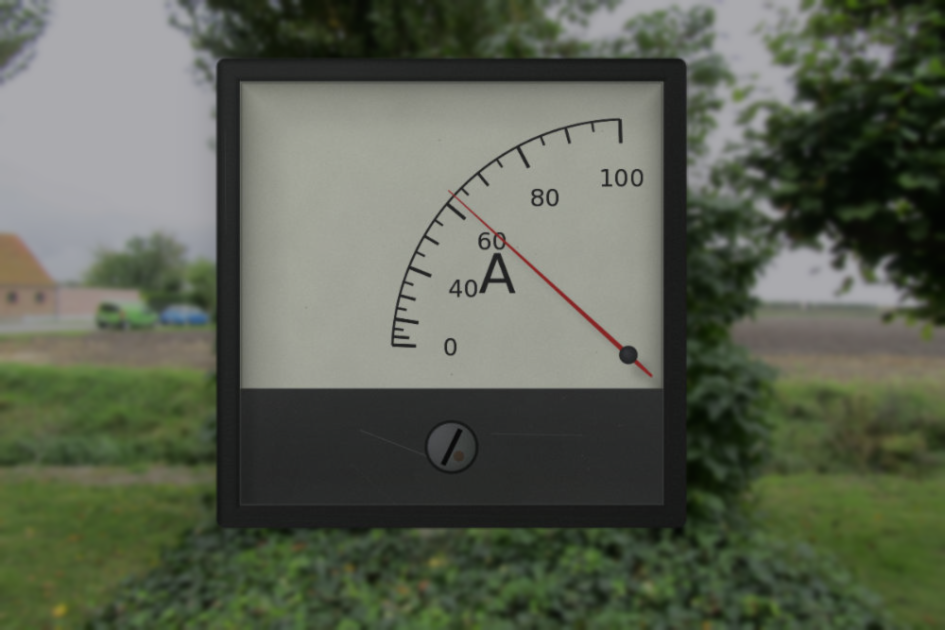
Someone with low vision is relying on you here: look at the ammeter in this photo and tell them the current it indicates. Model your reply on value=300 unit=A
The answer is value=62.5 unit=A
